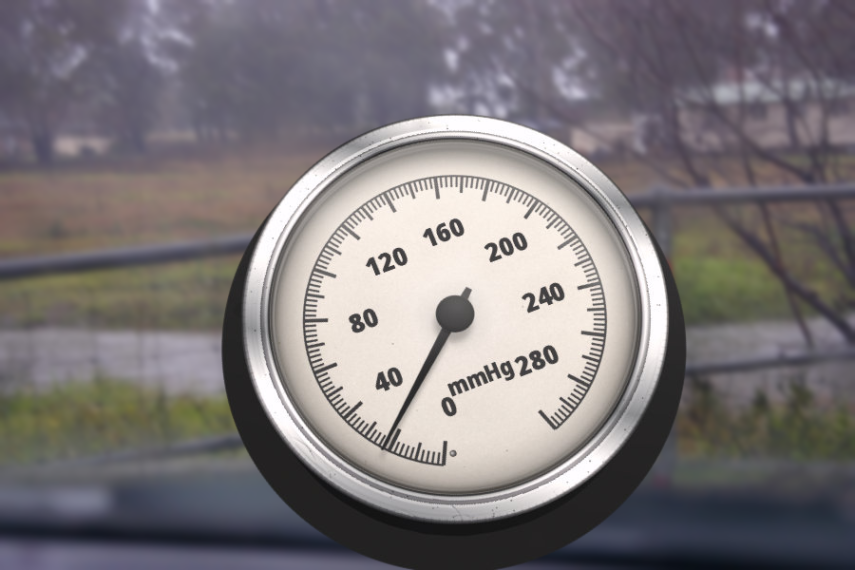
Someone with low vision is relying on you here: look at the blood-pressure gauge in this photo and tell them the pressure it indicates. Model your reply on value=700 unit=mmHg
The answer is value=22 unit=mmHg
